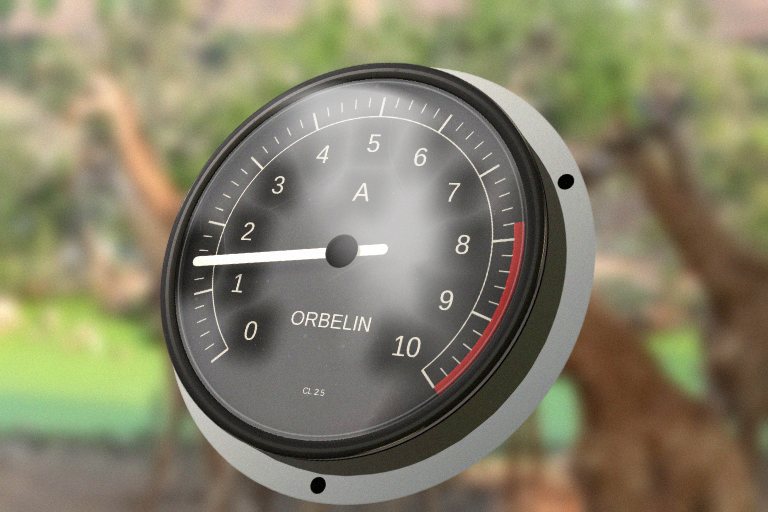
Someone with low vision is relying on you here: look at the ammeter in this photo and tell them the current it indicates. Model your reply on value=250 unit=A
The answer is value=1.4 unit=A
